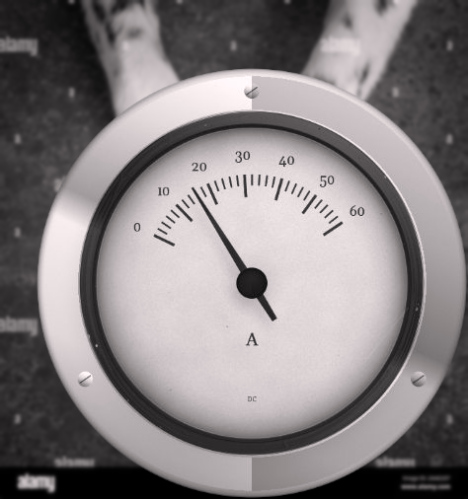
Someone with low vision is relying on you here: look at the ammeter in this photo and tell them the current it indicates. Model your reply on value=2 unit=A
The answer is value=16 unit=A
